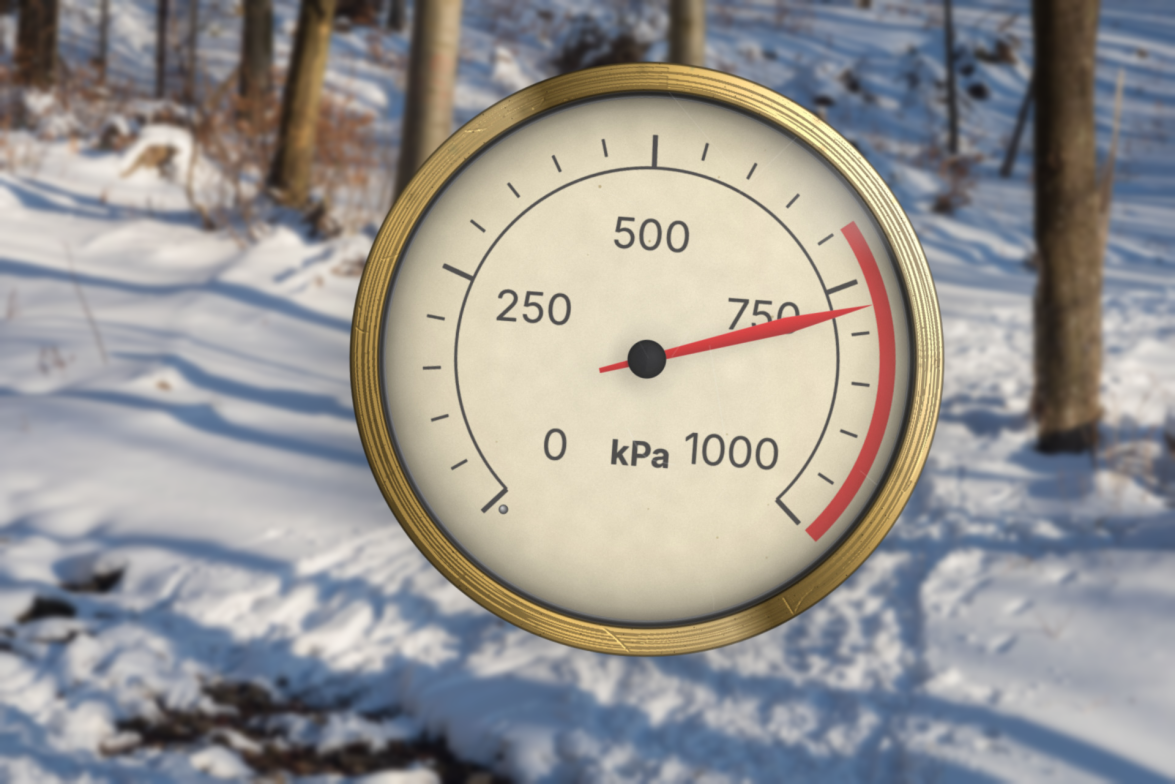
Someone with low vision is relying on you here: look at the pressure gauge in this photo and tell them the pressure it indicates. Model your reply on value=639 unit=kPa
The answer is value=775 unit=kPa
